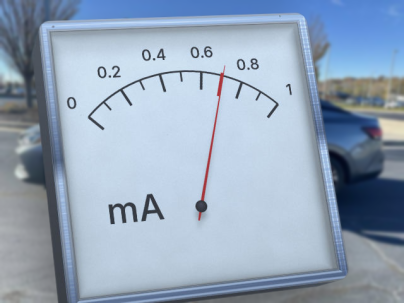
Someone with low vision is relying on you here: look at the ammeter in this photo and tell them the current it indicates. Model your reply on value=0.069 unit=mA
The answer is value=0.7 unit=mA
